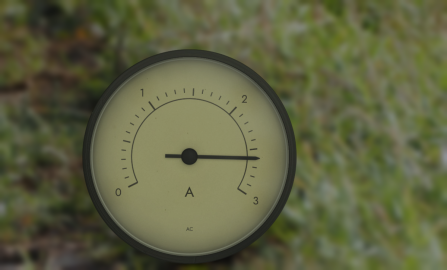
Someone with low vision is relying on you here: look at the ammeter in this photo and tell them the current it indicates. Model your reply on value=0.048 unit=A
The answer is value=2.6 unit=A
